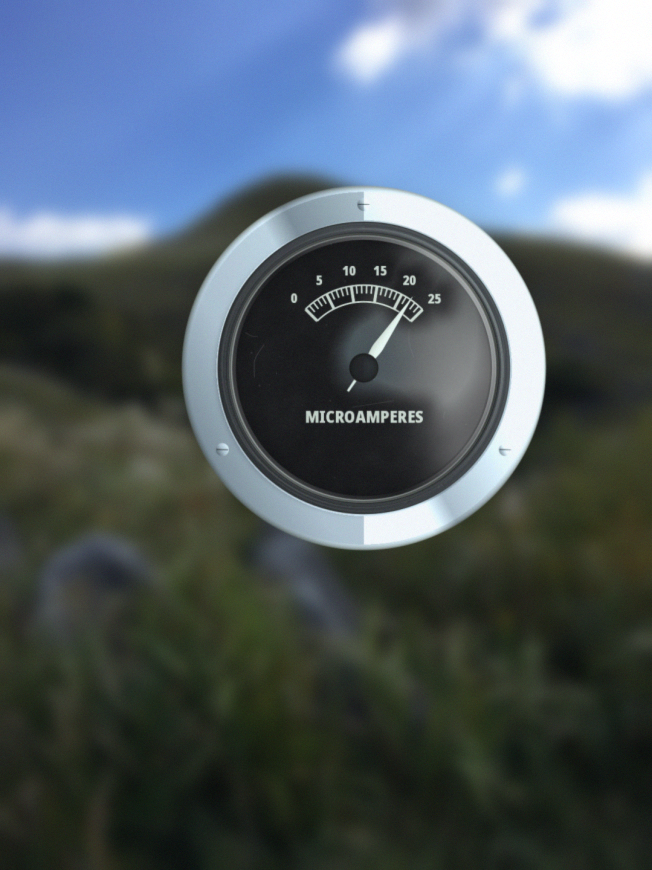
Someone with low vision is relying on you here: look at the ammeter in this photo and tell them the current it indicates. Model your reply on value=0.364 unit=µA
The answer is value=22 unit=µA
